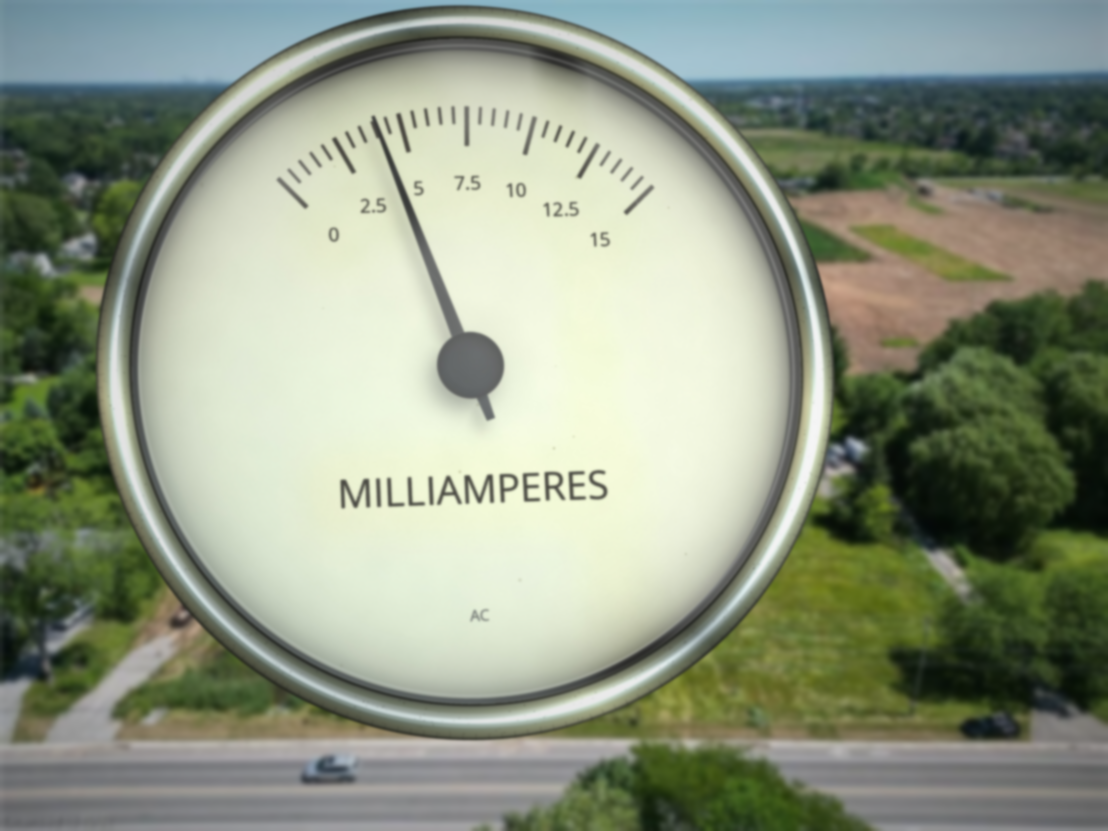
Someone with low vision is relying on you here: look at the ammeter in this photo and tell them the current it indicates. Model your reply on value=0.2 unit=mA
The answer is value=4 unit=mA
